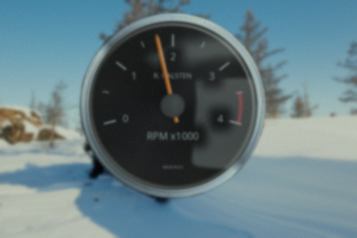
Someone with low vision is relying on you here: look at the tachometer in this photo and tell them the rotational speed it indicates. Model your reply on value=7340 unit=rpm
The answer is value=1750 unit=rpm
